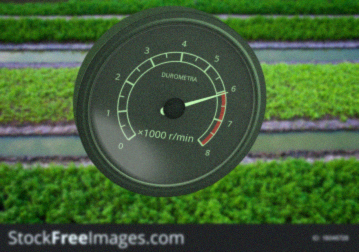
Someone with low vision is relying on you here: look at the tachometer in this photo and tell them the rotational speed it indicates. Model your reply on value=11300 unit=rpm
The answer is value=6000 unit=rpm
